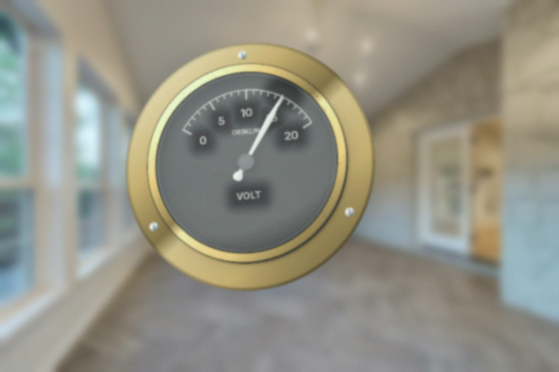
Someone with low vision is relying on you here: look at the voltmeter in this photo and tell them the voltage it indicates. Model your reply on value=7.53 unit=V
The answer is value=15 unit=V
